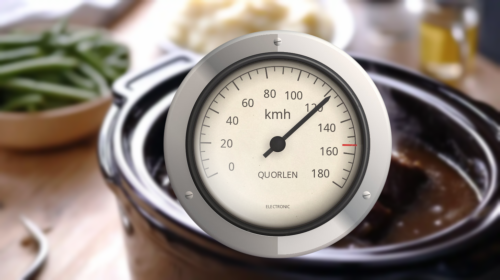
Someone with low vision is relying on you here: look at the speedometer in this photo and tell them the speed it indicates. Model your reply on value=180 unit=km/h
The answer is value=122.5 unit=km/h
